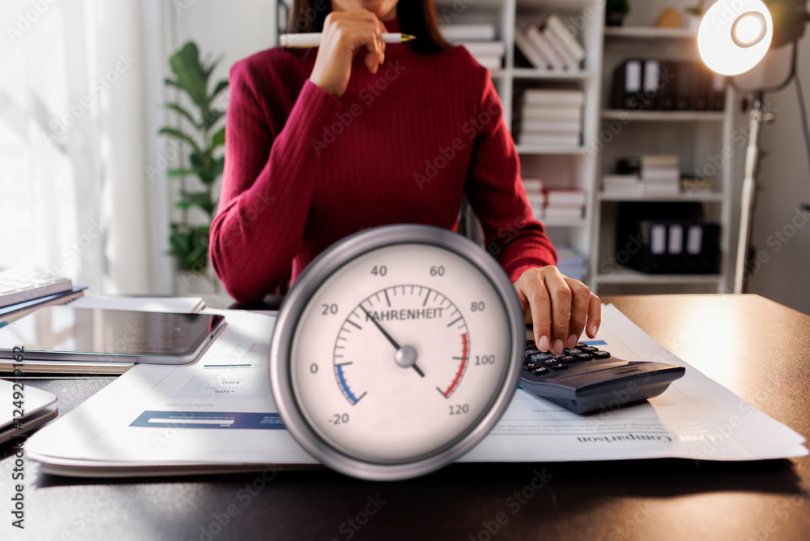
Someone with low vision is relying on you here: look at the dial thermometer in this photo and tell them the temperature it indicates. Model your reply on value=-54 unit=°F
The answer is value=28 unit=°F
